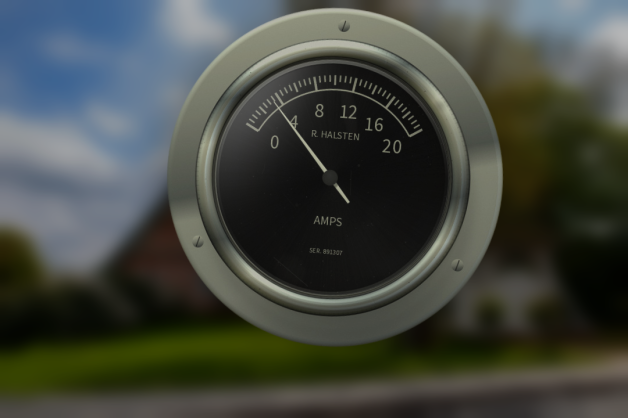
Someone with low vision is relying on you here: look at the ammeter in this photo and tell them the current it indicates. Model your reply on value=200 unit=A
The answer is value=3.5 unit=A
